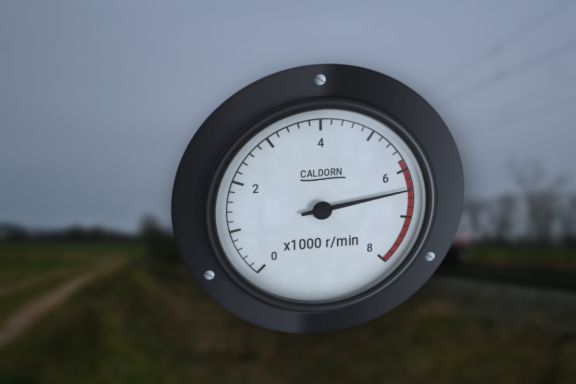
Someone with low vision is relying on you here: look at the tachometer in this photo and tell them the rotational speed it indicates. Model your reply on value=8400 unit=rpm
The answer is value=6400 unit=rpm
